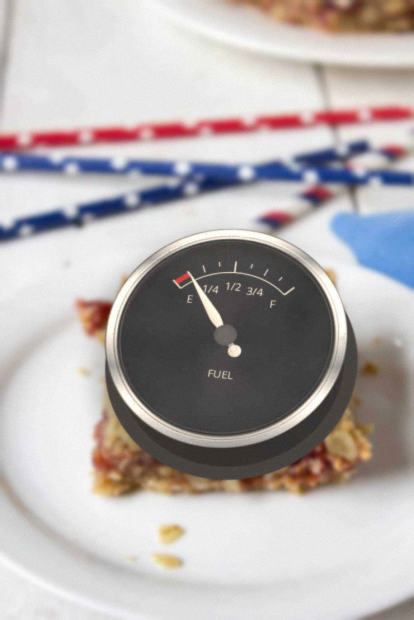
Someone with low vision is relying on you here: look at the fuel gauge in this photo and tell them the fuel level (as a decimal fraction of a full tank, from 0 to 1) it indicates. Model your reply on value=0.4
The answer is value=0.125
